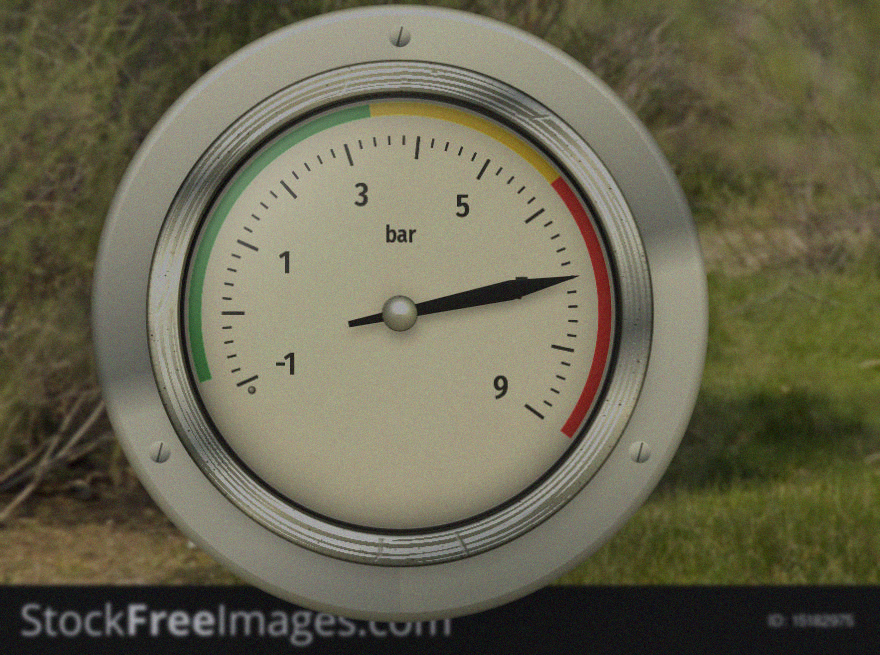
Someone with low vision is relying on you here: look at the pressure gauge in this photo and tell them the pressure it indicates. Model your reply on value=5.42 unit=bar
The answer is value=7 unit=bar
